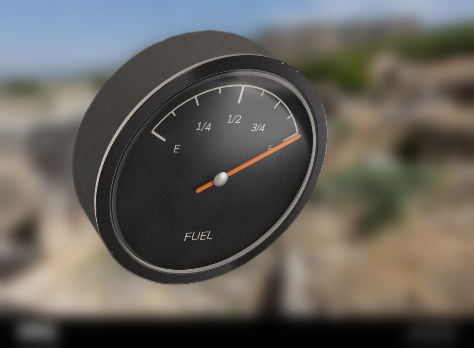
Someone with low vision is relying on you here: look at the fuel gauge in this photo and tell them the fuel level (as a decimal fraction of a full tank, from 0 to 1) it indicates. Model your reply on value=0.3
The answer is value=1
